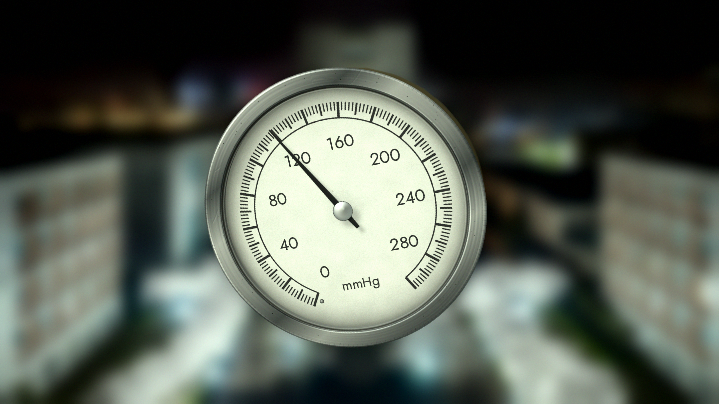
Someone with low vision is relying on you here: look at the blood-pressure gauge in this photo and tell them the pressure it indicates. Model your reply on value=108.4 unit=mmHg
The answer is value=120 unit=mmHg
